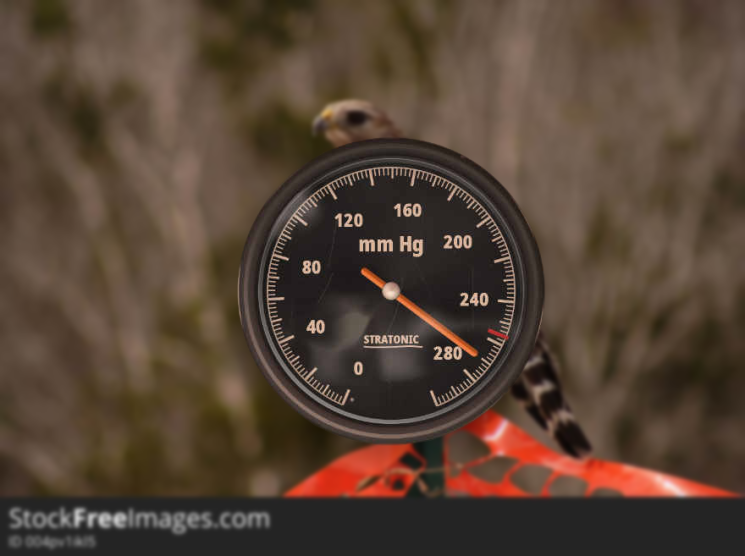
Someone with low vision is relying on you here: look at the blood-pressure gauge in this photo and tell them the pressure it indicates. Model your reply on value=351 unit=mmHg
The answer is value=270 unit=mmHg
